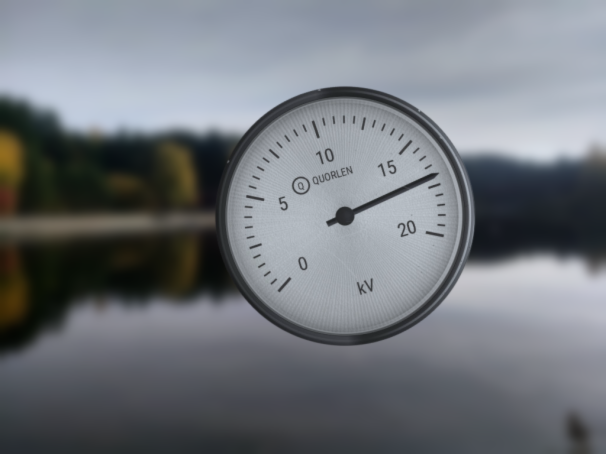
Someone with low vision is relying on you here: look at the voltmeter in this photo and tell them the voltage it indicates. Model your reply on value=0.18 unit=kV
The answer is value=17 unit=kV
